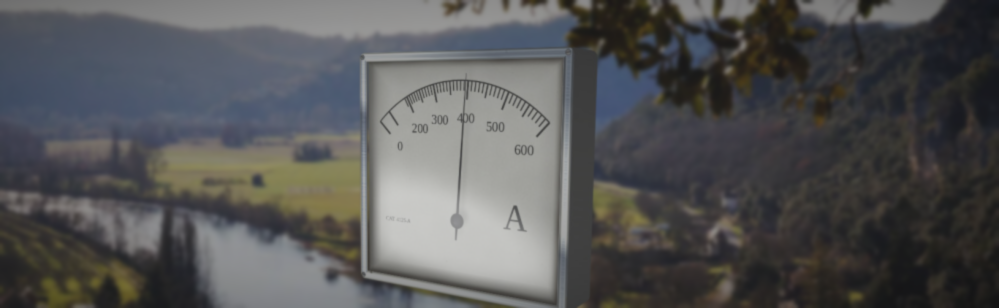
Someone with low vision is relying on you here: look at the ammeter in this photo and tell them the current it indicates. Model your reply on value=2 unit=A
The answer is value=400 unit=A
